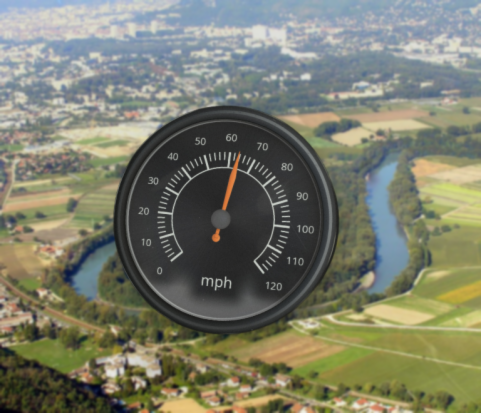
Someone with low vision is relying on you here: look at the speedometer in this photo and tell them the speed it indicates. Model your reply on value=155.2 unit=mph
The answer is value=64 unit=mph
